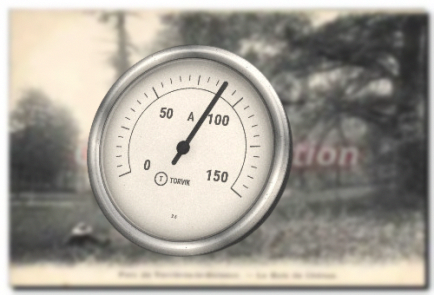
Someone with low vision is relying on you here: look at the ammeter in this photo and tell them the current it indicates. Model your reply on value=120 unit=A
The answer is value=90 unit=A
